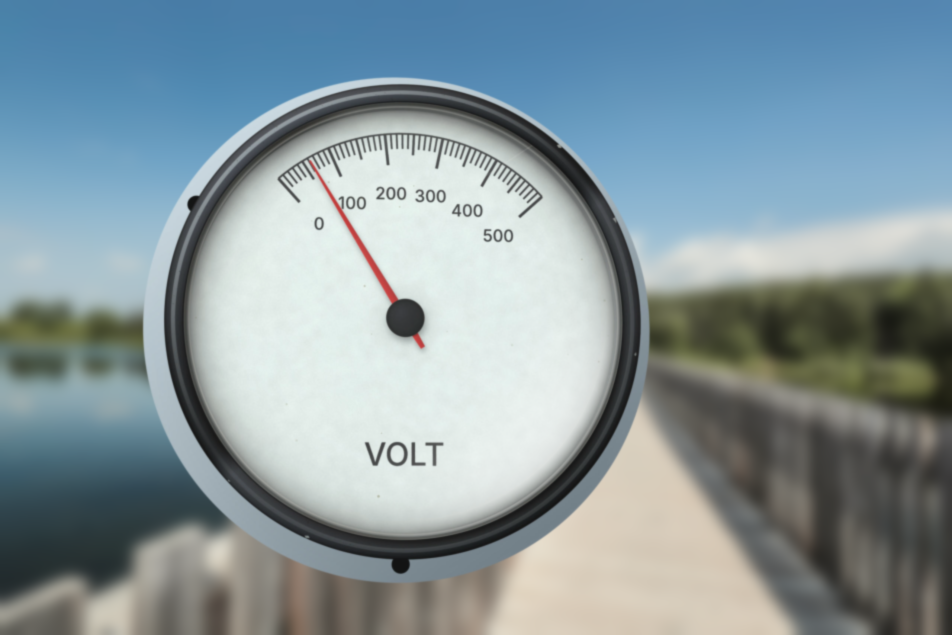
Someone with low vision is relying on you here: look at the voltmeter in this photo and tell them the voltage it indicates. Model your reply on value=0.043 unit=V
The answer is value=60 unit=V
